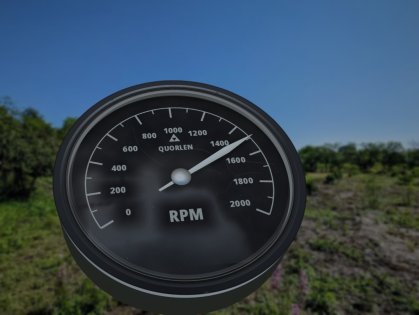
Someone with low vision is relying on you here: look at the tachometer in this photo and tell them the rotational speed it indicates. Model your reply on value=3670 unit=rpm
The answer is value=1500 unit=rpm
